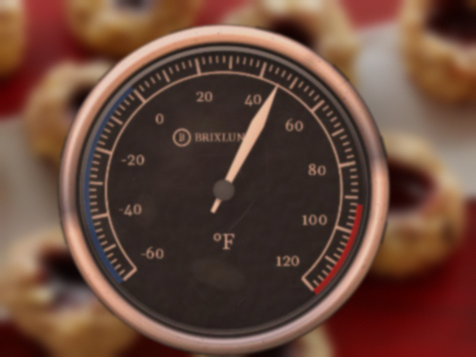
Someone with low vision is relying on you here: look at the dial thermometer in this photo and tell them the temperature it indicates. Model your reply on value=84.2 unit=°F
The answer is value=46 unit=°F
